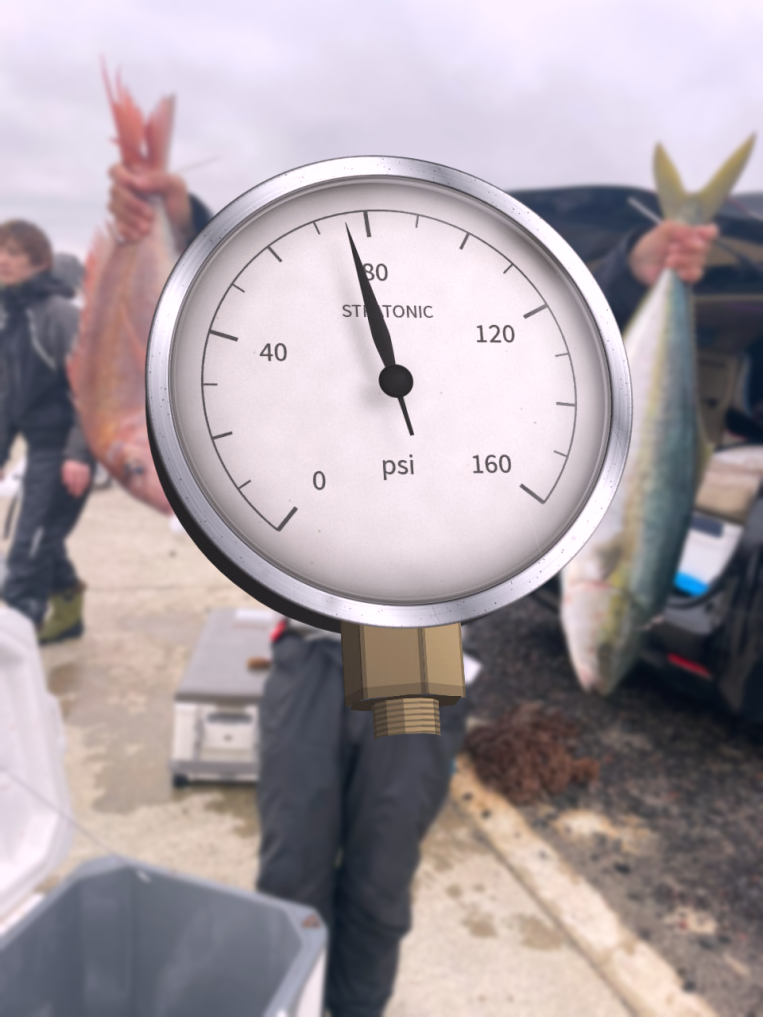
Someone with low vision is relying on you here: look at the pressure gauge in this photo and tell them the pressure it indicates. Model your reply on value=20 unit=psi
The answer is value=75 unit=psi
